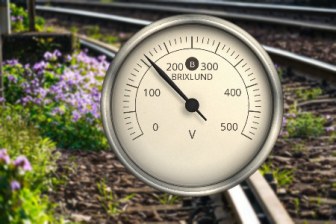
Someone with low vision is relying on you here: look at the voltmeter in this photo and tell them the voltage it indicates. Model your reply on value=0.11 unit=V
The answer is value=160 unit=V
